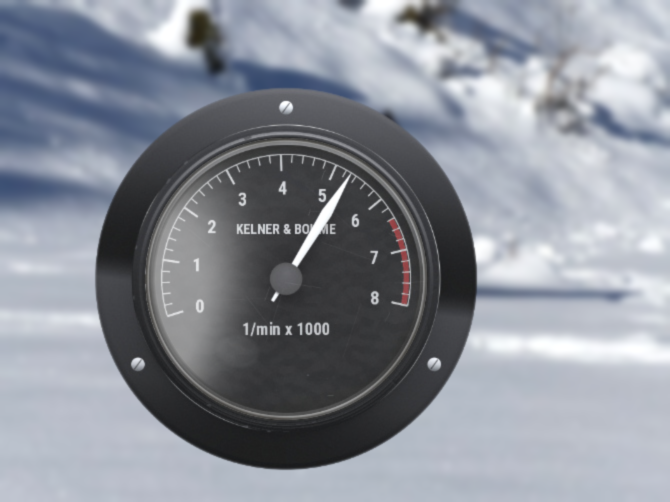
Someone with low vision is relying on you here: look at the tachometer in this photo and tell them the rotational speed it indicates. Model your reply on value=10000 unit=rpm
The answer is value=5300 unit=rpm
